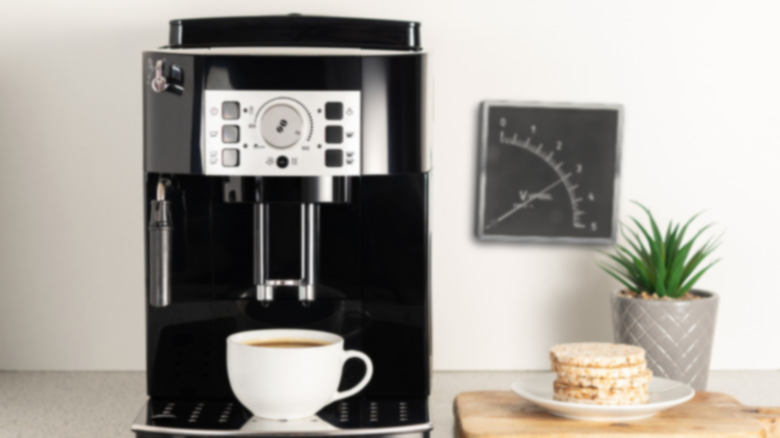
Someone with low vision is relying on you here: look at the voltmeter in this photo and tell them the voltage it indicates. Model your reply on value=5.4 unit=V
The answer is value=3 unit=V
